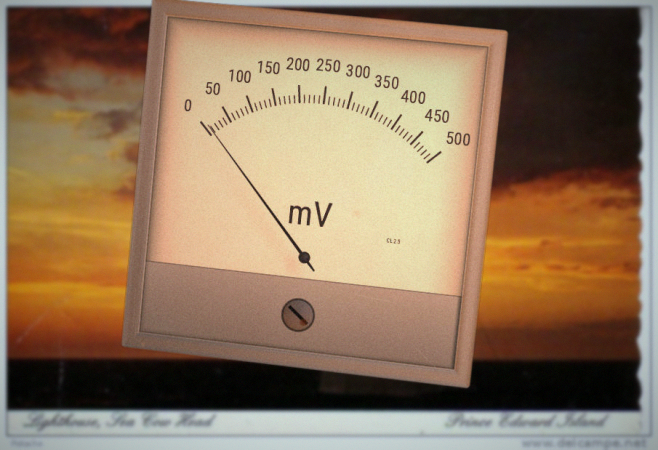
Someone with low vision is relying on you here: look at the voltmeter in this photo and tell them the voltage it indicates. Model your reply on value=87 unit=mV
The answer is value=10 unit=mV
